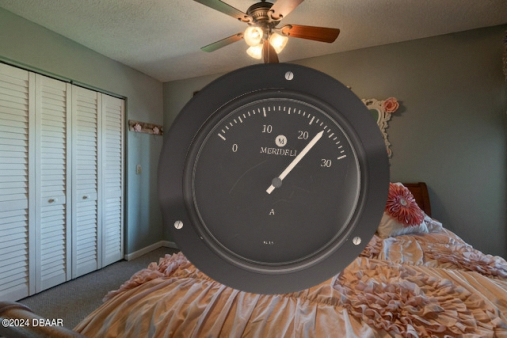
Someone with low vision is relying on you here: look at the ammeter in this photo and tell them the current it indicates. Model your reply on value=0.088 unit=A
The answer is value=23 unit=A
